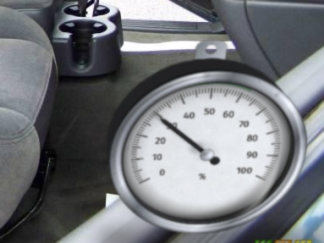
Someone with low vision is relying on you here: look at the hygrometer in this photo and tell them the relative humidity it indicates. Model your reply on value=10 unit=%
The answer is value=30 unit=%
